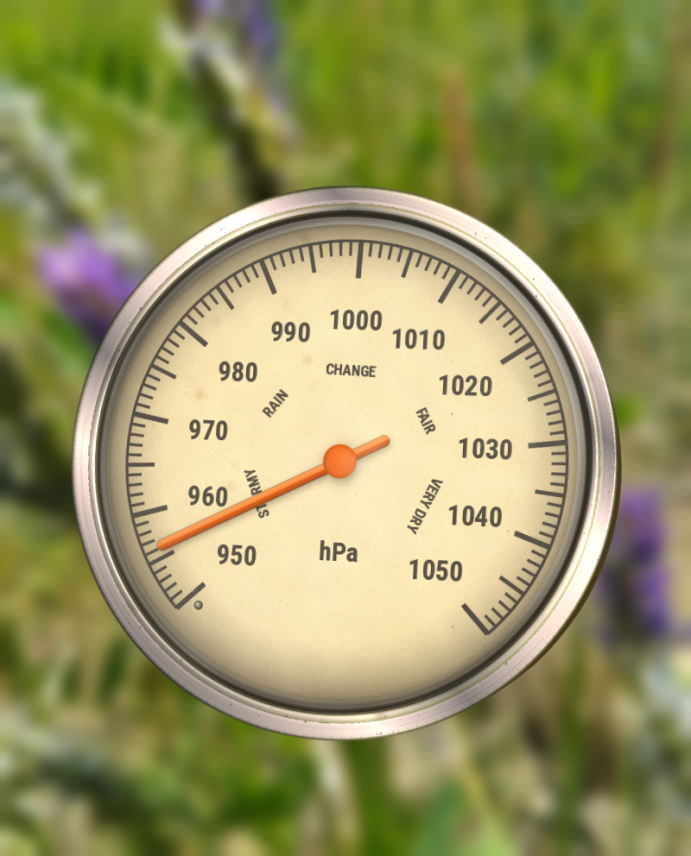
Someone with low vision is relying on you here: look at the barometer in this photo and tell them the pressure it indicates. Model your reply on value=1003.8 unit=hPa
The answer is value=956 unit=hPa
